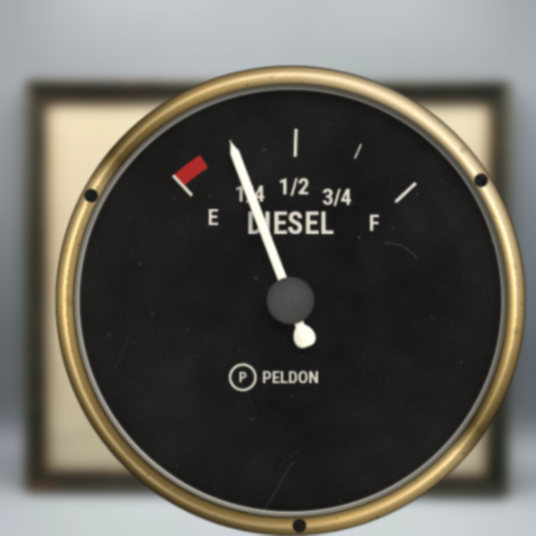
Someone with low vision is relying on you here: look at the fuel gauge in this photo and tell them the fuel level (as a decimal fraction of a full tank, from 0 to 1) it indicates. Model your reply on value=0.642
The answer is value=0.25
